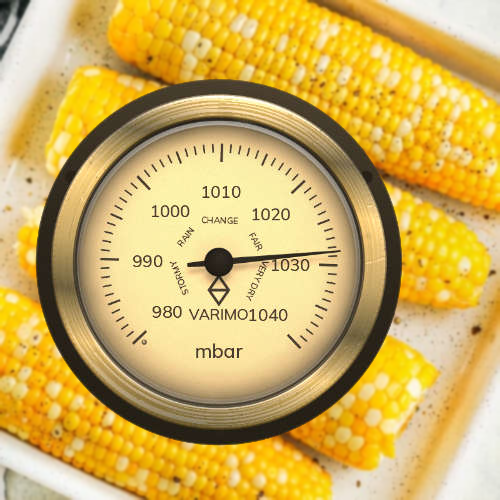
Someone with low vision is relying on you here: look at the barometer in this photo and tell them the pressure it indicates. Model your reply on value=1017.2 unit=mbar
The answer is value=1028.5 unit=mbar
